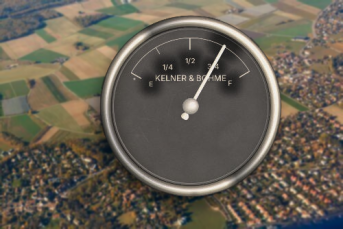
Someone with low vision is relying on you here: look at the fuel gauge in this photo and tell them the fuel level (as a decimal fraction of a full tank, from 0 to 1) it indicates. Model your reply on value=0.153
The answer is value=0.75
